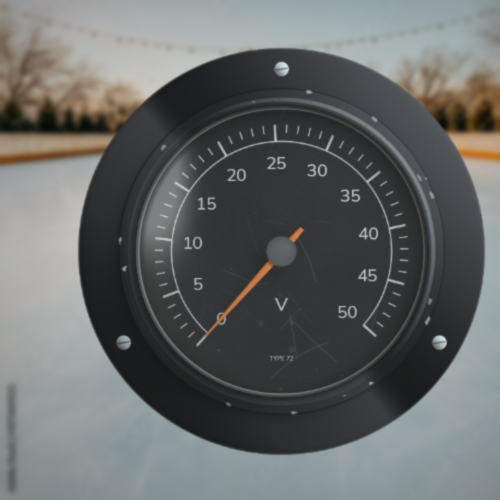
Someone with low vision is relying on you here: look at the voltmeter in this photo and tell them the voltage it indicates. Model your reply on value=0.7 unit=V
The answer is value=0 unit=V
